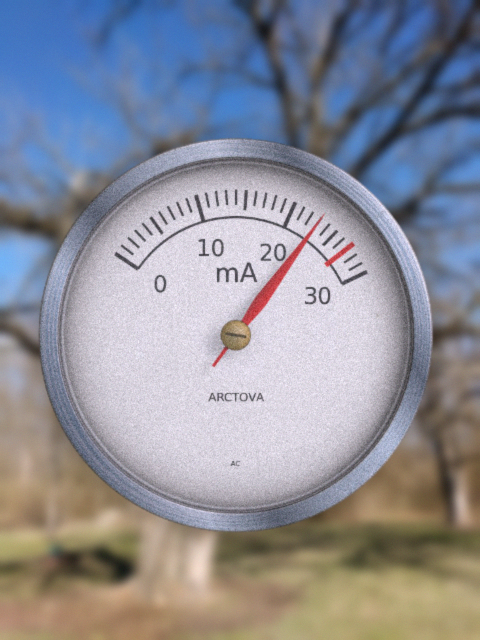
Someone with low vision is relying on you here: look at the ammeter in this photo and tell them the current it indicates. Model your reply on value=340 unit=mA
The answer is value=23 unit=mA
